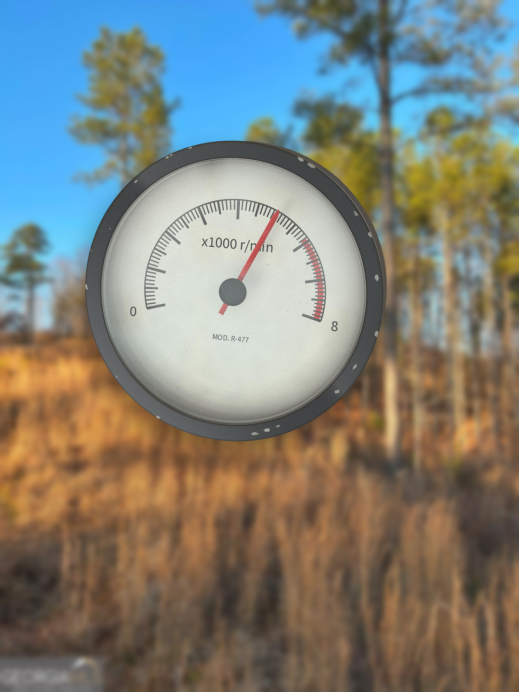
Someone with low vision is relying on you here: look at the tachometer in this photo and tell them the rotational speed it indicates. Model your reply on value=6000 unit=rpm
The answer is value=5000 unit=rpm
